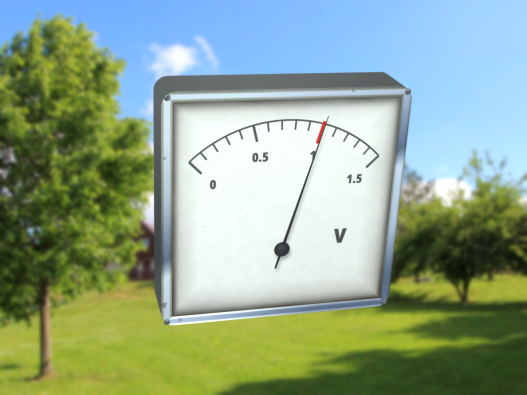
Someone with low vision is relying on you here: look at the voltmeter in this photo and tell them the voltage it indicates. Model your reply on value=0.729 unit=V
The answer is value=1 unit=V
